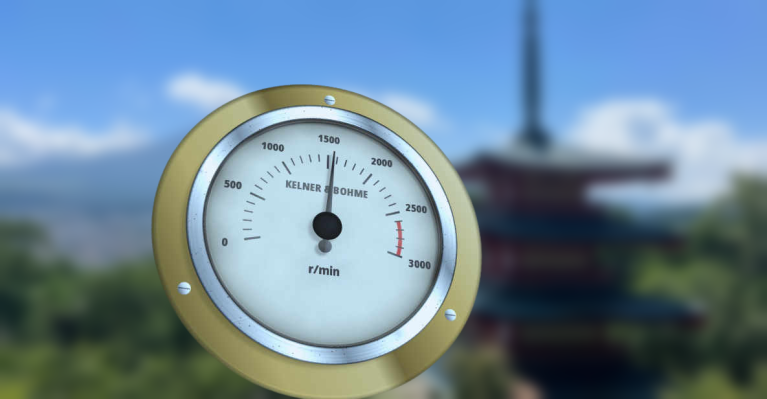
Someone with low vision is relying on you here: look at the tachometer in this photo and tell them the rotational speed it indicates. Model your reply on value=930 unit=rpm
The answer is value=1550 unit=rpm
